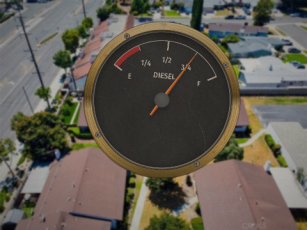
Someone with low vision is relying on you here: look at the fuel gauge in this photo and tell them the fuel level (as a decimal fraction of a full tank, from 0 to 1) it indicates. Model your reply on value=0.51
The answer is value=0.75
